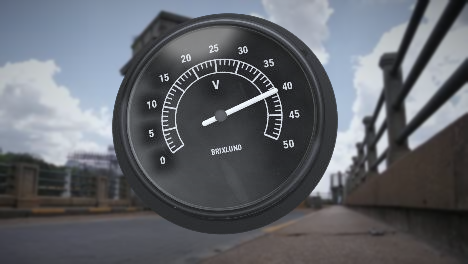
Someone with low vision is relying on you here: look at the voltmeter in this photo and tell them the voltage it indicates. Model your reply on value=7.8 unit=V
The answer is value=40 unit=V
